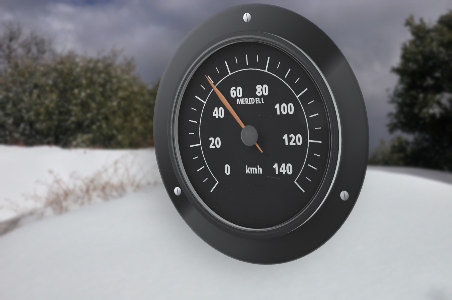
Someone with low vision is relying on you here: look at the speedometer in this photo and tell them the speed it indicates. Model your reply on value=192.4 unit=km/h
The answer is value=50 unit=km/h
